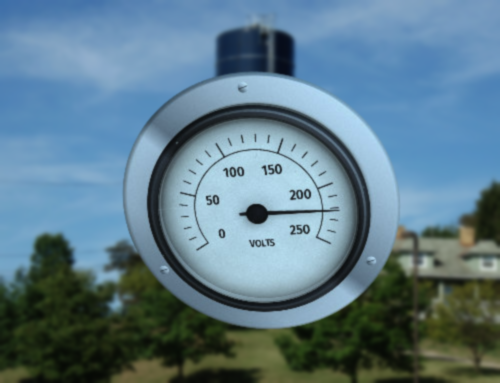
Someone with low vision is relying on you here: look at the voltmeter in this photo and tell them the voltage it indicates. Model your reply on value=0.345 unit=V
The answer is value=220 unit=V
